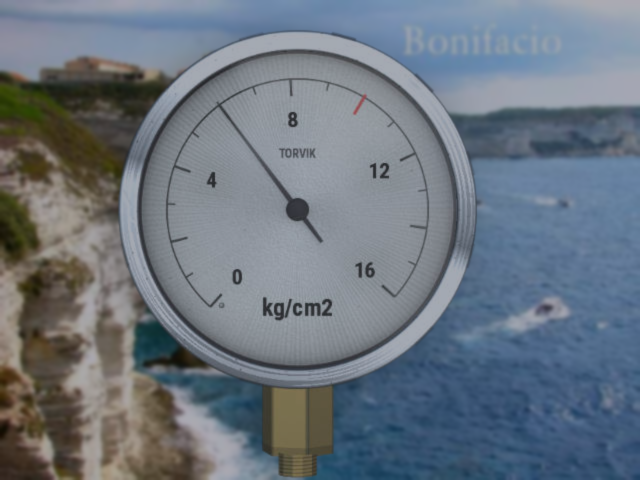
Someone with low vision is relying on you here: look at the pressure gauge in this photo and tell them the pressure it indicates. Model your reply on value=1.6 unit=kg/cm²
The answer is value=6 unit=kg/cm²
